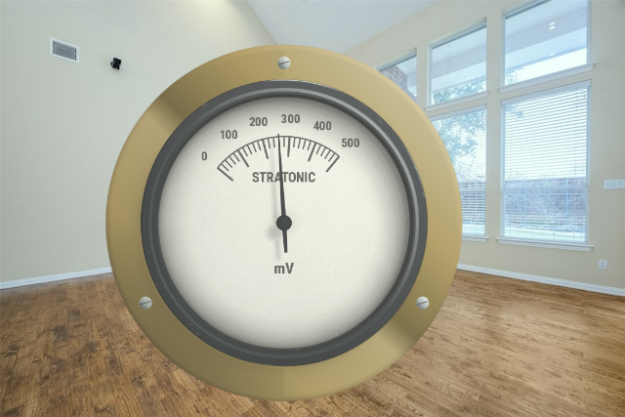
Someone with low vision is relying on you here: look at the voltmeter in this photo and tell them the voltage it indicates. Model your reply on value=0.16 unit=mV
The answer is value=260 unit=mV
